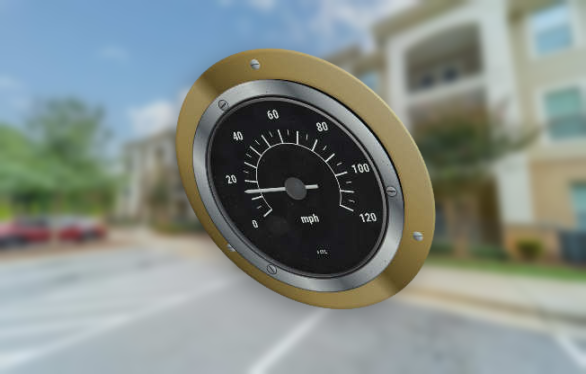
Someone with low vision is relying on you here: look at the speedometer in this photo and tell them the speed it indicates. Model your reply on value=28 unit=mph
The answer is value=15 unit=mph
